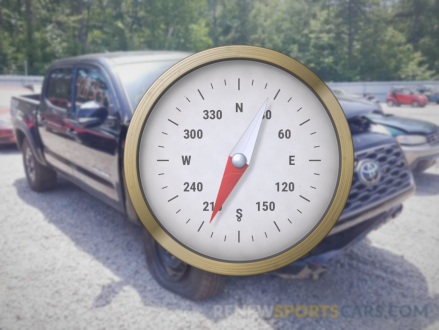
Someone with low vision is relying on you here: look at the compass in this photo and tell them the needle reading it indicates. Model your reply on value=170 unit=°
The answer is value=205 unit=°
